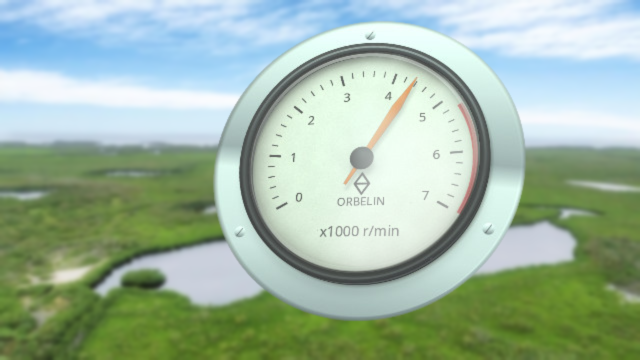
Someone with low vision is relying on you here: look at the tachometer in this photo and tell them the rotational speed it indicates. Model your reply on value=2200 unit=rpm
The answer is value=4400 unit=rpm
